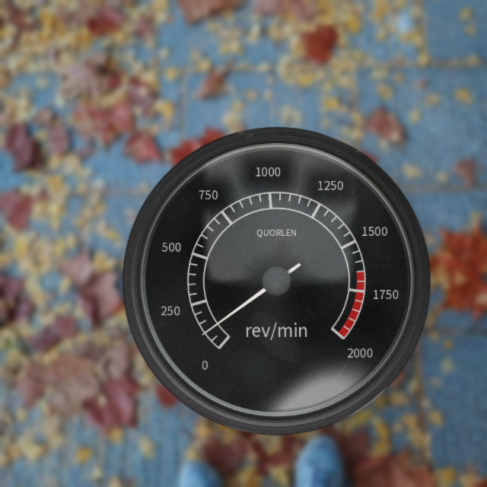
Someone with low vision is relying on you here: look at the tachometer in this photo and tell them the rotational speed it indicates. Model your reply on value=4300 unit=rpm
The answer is value=100 unit=rpm
